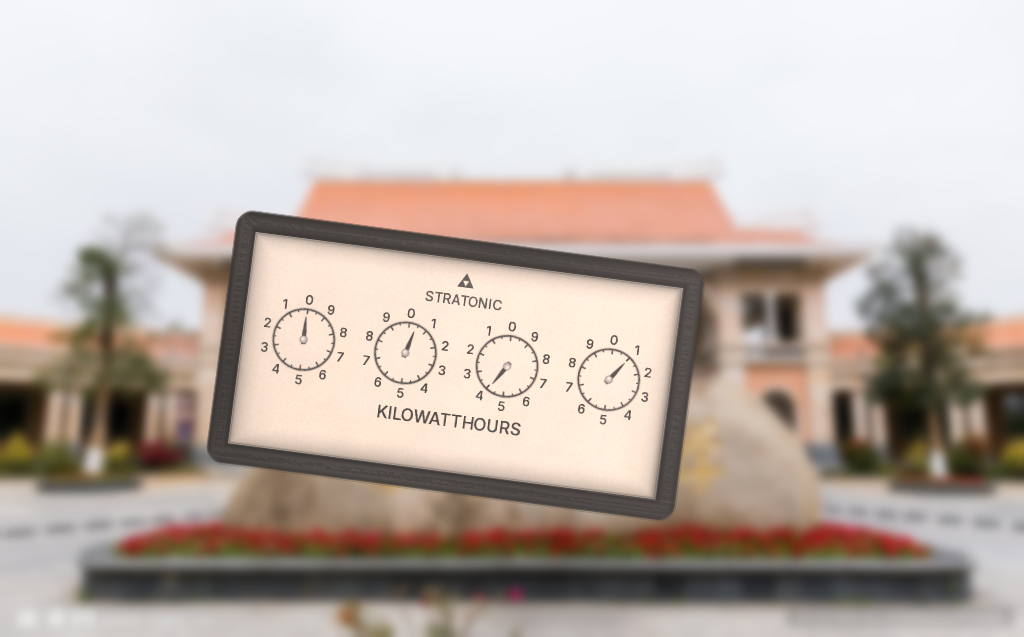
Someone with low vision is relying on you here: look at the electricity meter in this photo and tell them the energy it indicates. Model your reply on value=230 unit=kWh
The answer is value=41 unit=kWh
